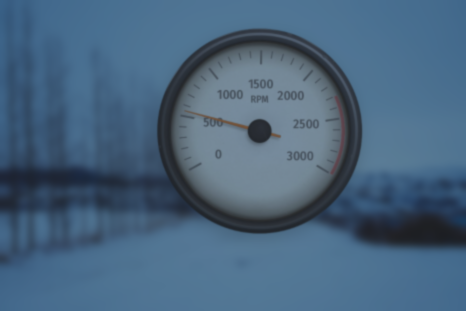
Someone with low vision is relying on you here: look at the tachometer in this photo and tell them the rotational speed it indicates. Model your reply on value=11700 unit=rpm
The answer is value=550 unit=rpm
